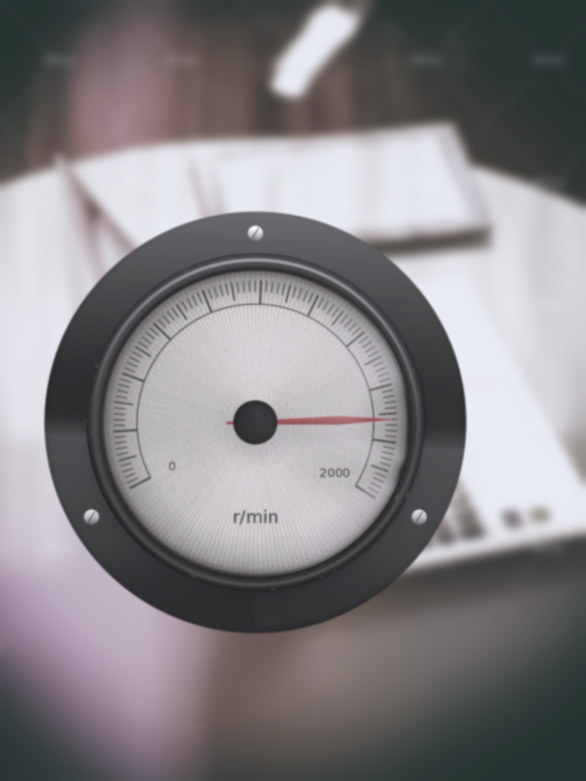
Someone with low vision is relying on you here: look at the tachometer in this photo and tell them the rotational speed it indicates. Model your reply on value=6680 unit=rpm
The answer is value=1720 unit=rpm
